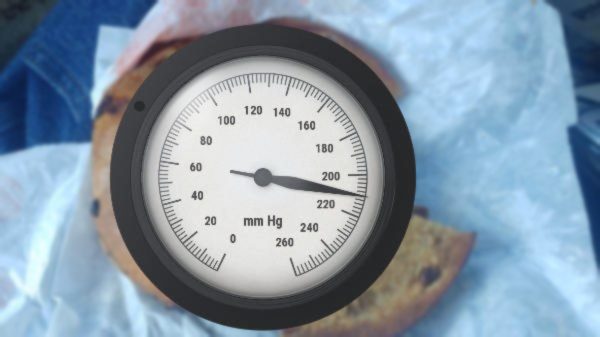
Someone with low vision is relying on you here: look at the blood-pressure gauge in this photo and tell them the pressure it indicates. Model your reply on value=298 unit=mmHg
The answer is value=210 unit=mmHg
